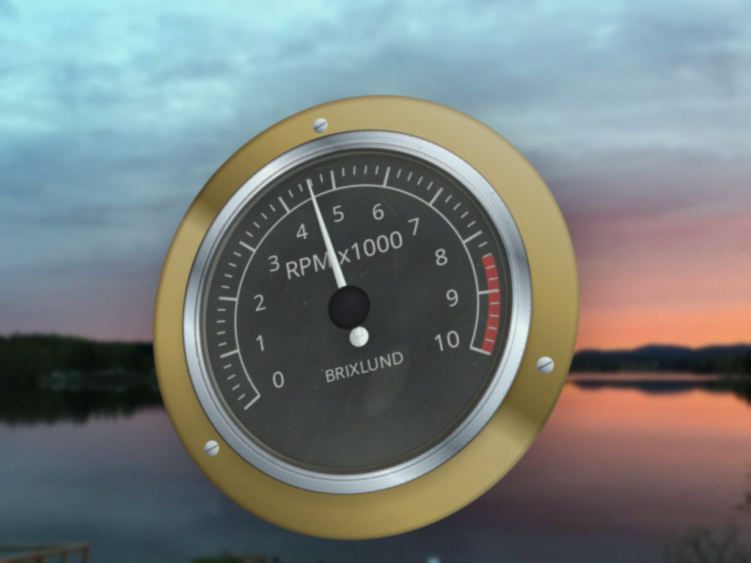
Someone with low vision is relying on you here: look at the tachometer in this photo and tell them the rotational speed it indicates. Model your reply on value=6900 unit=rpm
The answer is value=4600 unit=rpm
